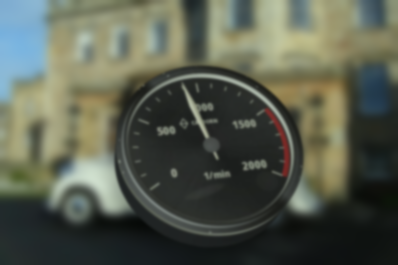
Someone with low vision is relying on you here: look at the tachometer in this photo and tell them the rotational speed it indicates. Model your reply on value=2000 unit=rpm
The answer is value=900 unit=rpm
